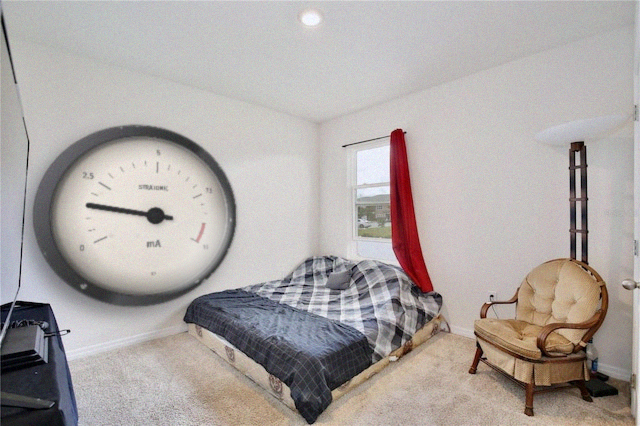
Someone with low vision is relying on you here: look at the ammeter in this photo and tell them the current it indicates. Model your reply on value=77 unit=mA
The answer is value=1.5 unit=mA
